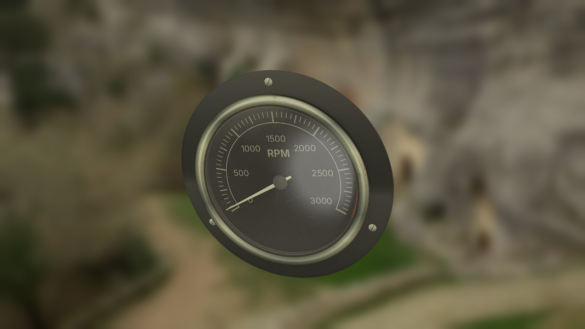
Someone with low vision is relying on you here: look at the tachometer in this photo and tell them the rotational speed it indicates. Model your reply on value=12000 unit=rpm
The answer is value=50 unit=rpm
